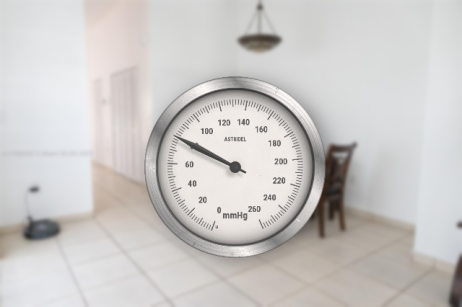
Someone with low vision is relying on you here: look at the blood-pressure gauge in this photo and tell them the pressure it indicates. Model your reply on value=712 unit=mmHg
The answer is value=80 unit=mmHg
